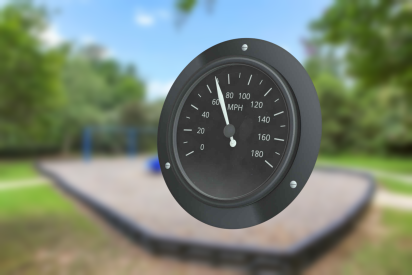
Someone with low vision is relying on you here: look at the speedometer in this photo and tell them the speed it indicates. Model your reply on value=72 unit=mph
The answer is value=70 unit=mph
